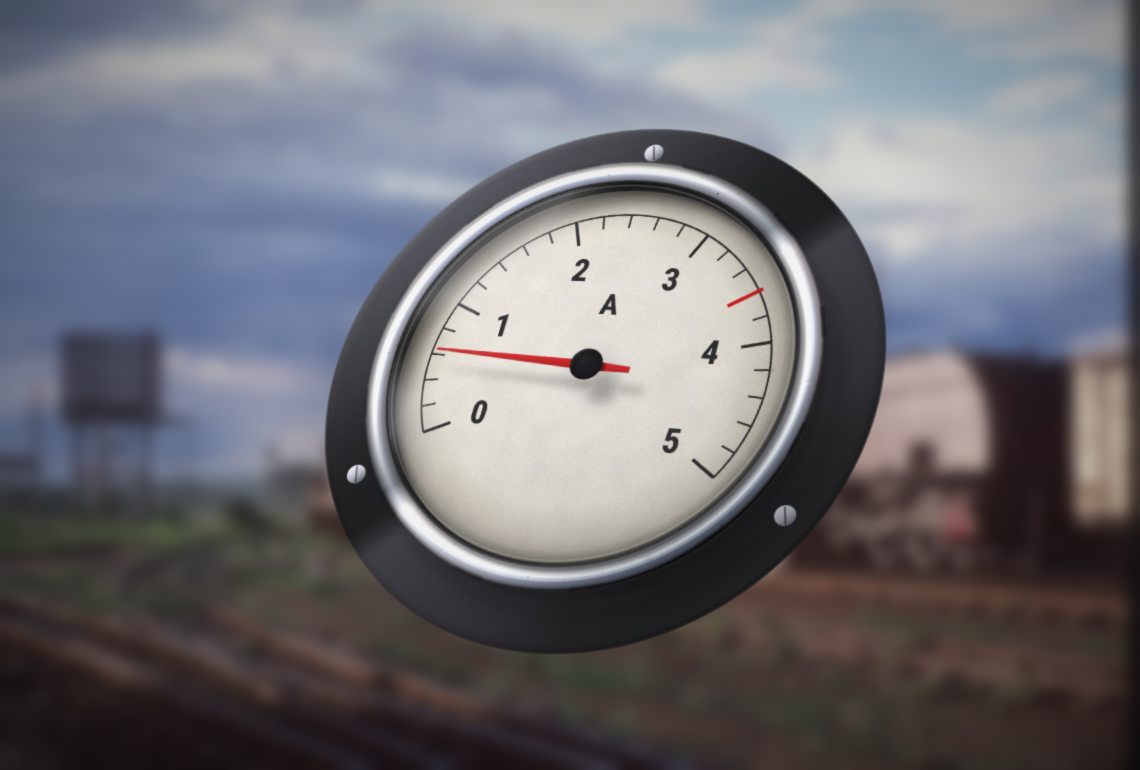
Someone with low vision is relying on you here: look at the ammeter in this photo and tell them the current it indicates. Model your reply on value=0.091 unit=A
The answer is value=0.6 unit=A
